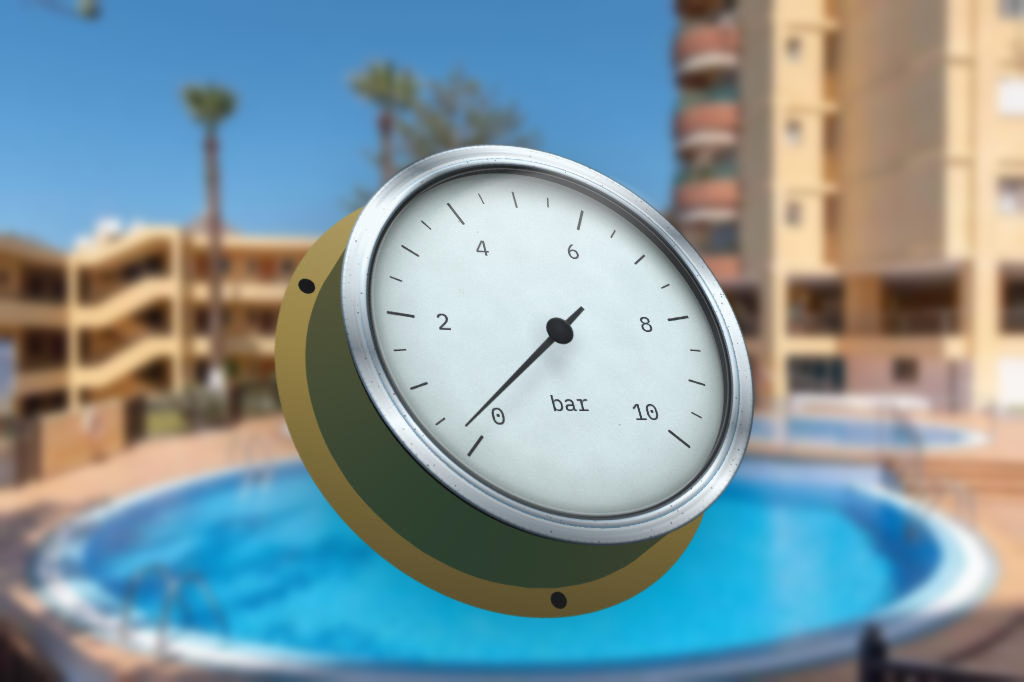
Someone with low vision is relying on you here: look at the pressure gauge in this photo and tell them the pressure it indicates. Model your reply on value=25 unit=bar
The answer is value=0.25 unit=bar
